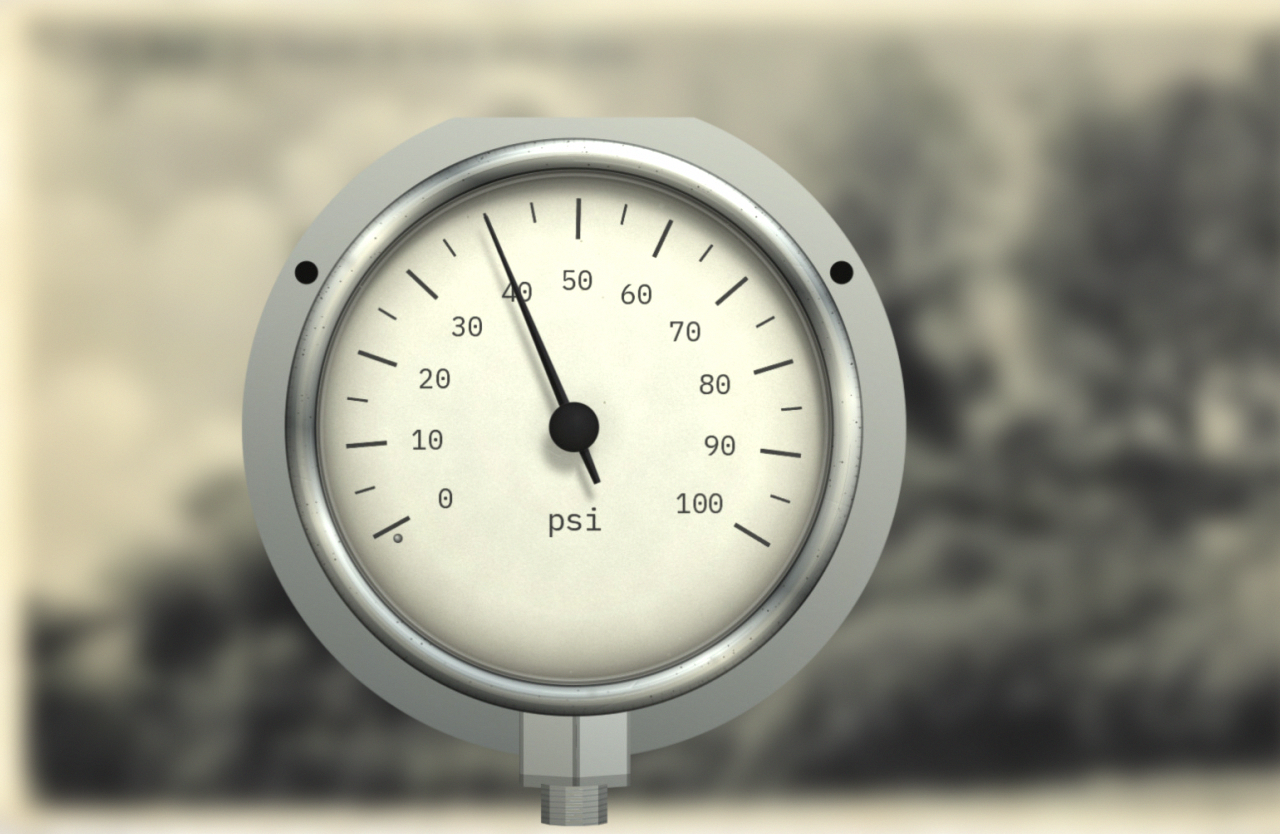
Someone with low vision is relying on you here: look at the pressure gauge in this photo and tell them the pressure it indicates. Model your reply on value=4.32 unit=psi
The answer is value=40 unit=psi
